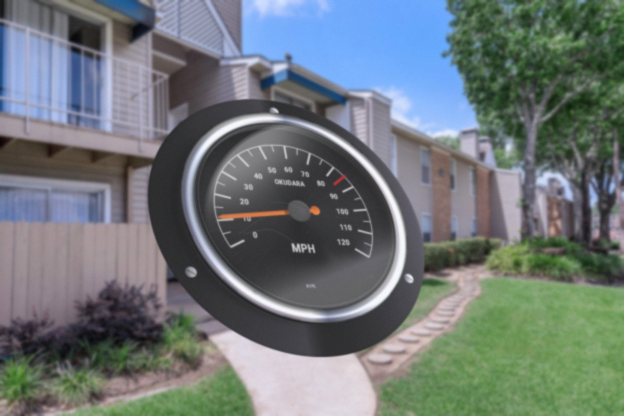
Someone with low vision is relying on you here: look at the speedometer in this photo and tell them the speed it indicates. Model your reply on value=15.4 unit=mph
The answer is value=10 unit=mph
